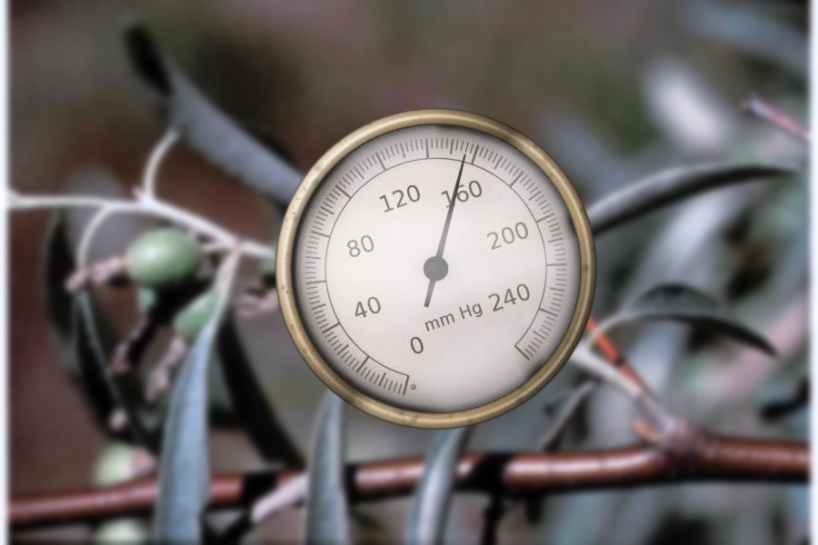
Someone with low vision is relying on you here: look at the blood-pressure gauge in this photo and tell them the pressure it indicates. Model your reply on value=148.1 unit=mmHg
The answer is value=156 unit=mmHg
